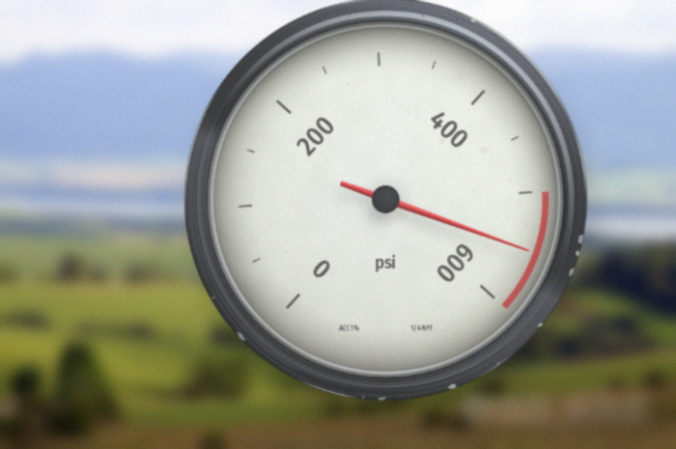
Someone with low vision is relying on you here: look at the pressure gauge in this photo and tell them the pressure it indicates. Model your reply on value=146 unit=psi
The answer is value=550 unit=psi
